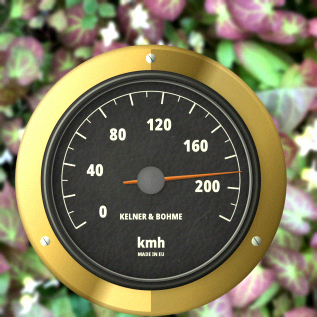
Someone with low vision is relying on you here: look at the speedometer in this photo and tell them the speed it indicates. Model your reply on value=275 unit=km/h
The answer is value=190 unit=km/h
